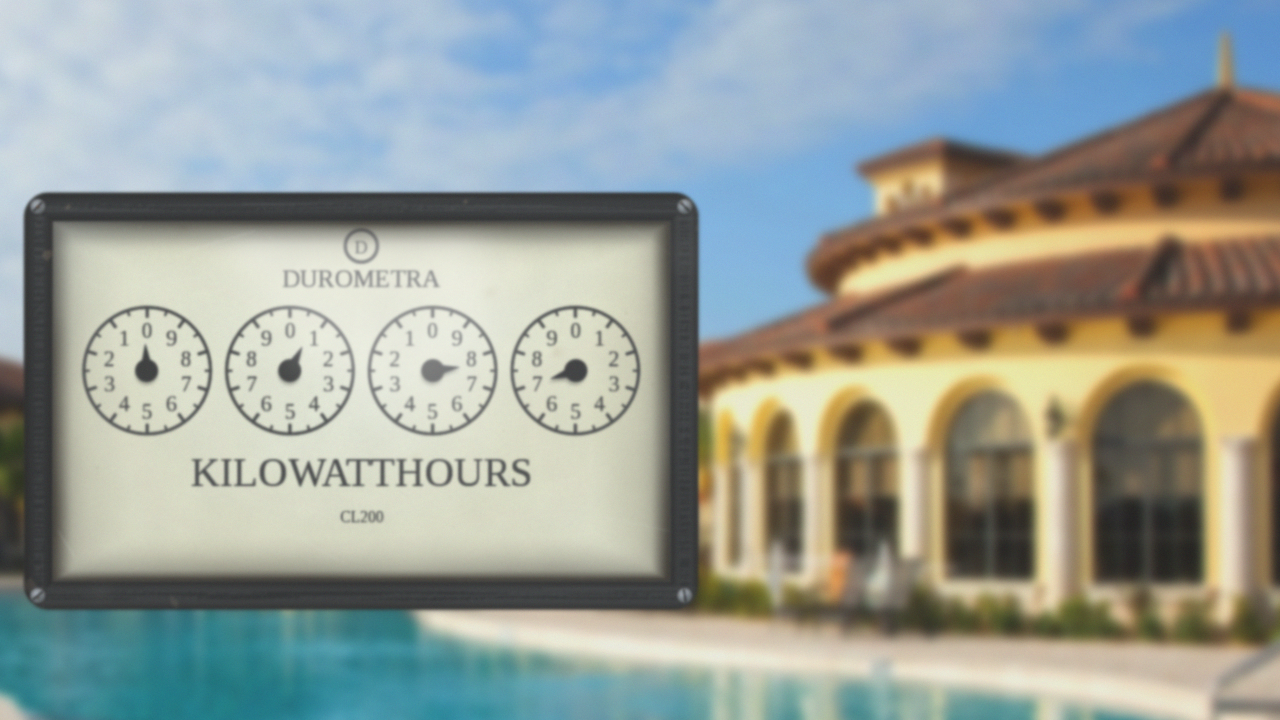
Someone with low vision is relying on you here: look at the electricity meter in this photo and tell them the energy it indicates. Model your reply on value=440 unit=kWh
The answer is value=77 unit=kWh
